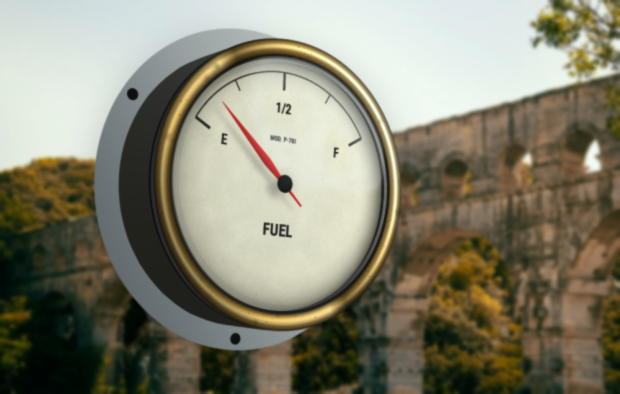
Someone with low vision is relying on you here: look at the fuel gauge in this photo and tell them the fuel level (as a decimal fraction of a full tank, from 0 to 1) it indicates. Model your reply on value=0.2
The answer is value=0.125
